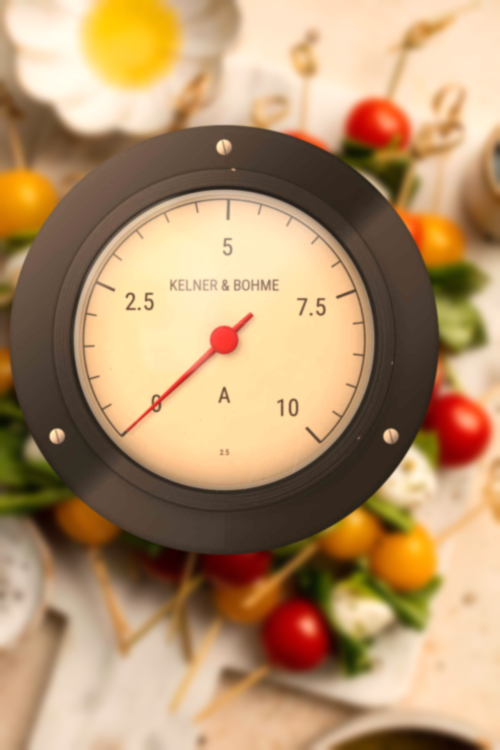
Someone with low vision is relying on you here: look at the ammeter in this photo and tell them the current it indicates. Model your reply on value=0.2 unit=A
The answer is value=0 unit=A
